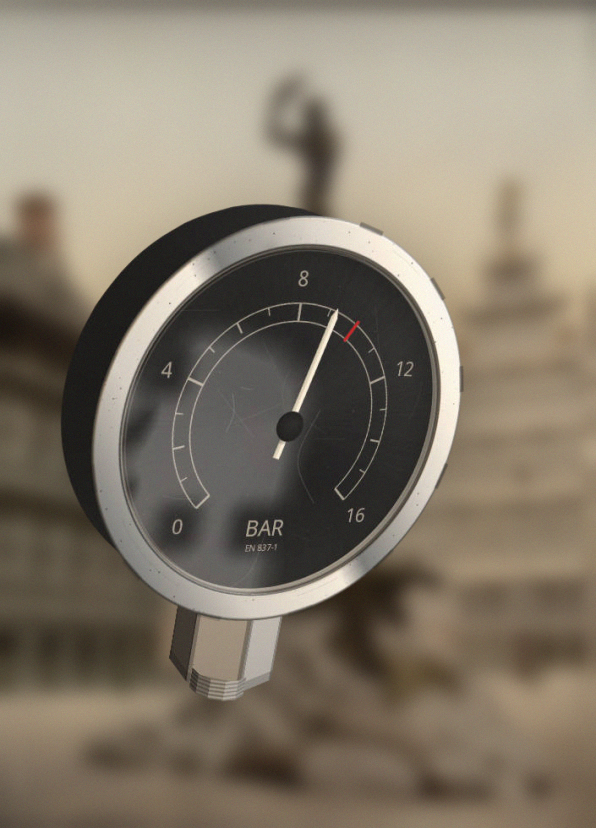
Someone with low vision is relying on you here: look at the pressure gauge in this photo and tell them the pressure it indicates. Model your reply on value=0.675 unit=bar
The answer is value=9 unit=bar
